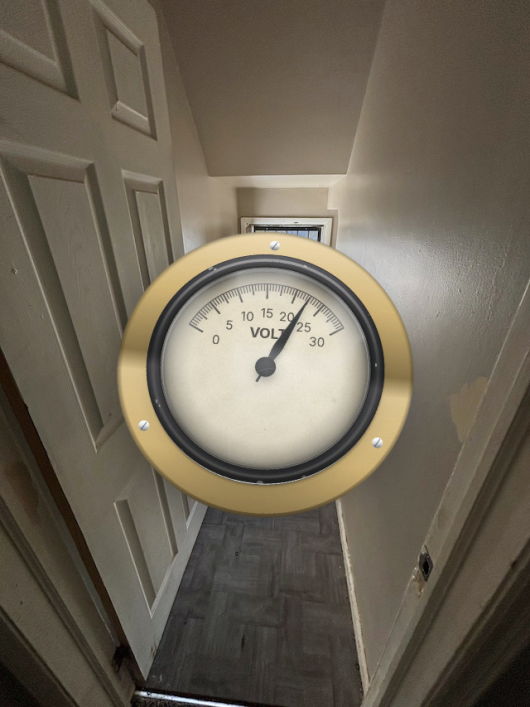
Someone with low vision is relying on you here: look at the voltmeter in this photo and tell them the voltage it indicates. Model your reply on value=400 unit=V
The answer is value=22.5 unit=V
